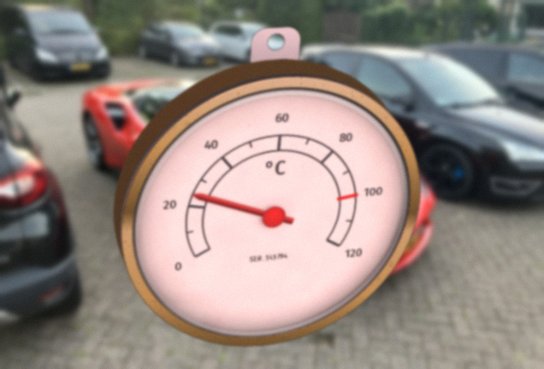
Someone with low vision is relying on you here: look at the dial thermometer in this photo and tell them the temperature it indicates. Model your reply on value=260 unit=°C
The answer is value=25 unit=°C
